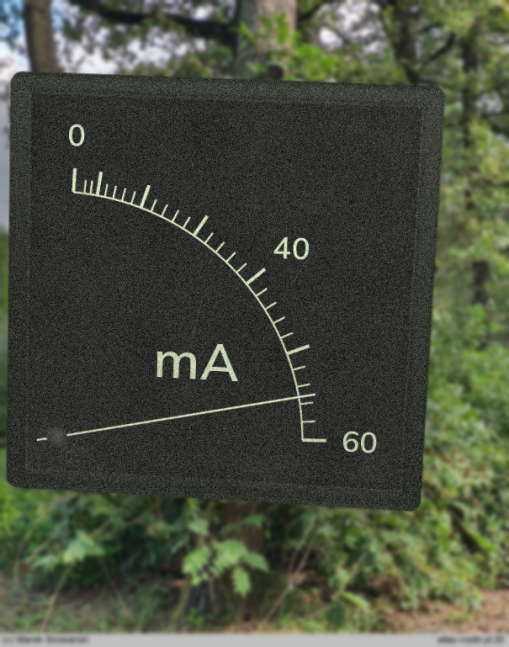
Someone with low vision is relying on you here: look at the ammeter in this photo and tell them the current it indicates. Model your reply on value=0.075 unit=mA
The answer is value=55 unit=mA
